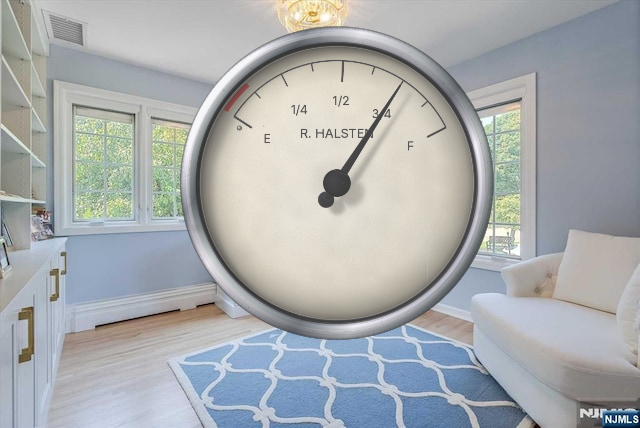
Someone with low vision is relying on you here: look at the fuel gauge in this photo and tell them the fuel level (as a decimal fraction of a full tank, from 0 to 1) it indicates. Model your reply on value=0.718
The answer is value=0.75
